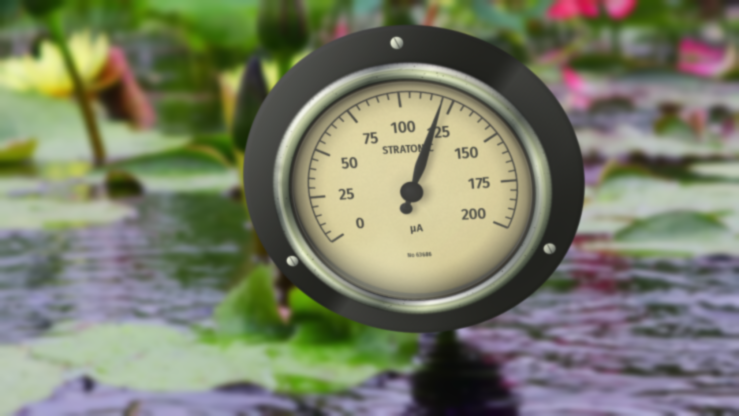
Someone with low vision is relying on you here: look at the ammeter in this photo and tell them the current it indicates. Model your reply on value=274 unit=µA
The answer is value=120 unit=µA
